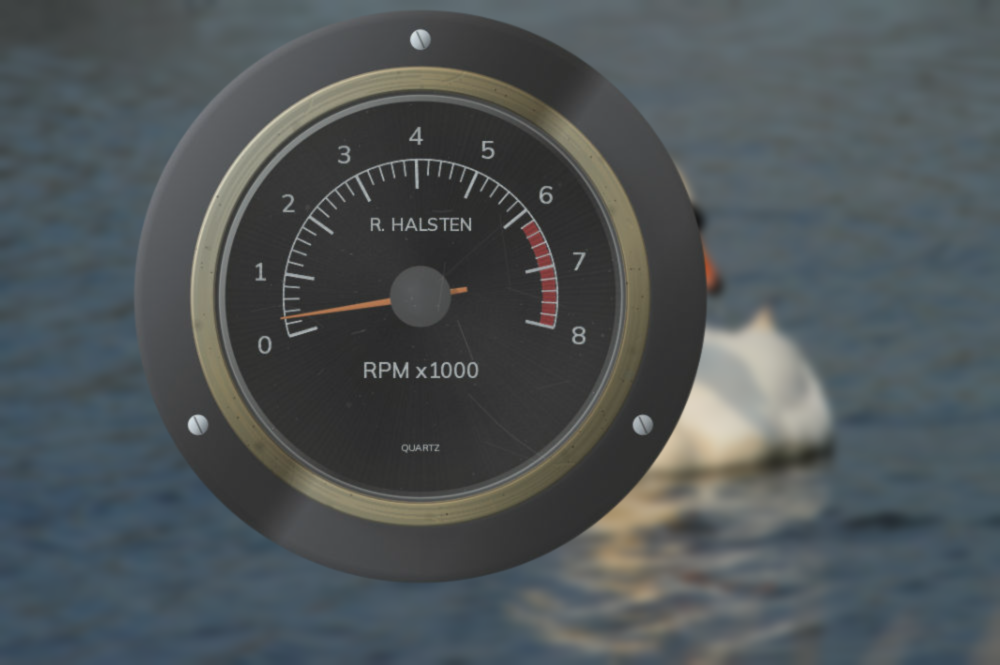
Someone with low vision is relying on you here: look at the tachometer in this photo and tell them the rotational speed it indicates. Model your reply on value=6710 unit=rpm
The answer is value=300 unit=rpm
